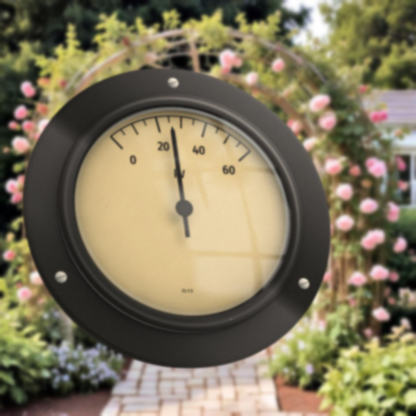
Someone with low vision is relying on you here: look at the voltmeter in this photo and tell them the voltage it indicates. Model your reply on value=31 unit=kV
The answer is value=25 unit=kV
